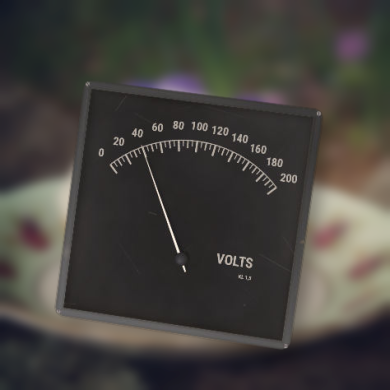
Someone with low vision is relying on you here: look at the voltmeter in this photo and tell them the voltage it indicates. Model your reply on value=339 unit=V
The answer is value=40 unit=V
